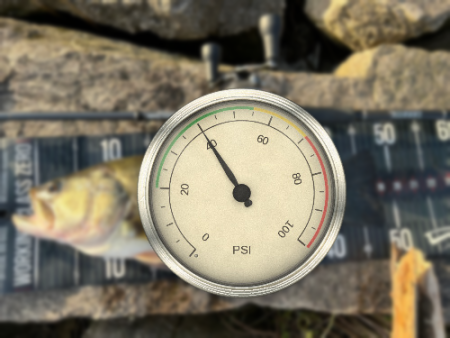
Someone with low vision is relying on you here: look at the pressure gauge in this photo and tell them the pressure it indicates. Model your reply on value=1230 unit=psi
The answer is value=40 unit=psi
